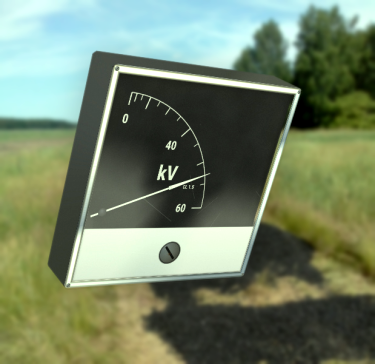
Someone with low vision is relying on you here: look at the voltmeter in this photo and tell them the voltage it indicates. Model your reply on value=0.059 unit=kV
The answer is value=52.5 unit=kV
